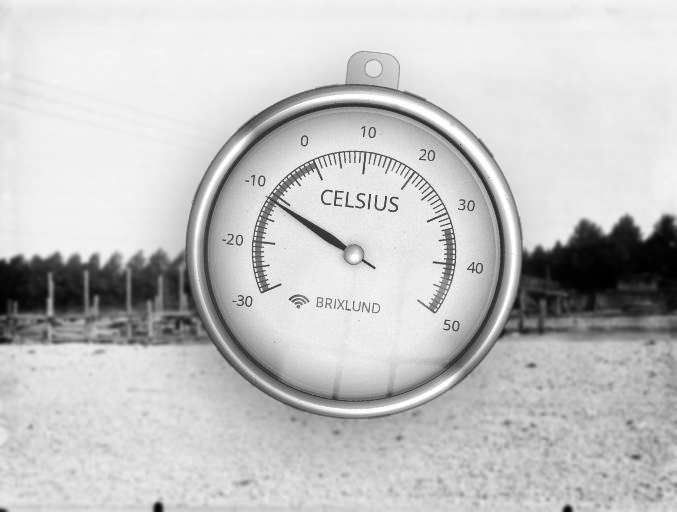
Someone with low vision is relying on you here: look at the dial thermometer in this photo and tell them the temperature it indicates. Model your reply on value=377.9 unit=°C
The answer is value=-11 unit=°C
